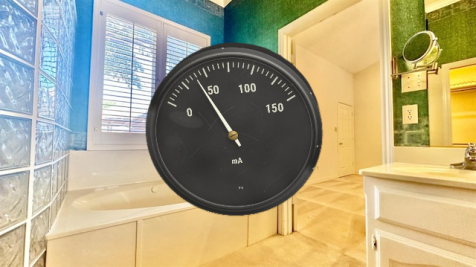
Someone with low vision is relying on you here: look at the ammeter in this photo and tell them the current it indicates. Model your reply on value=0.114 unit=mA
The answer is value=40 unit=mA
